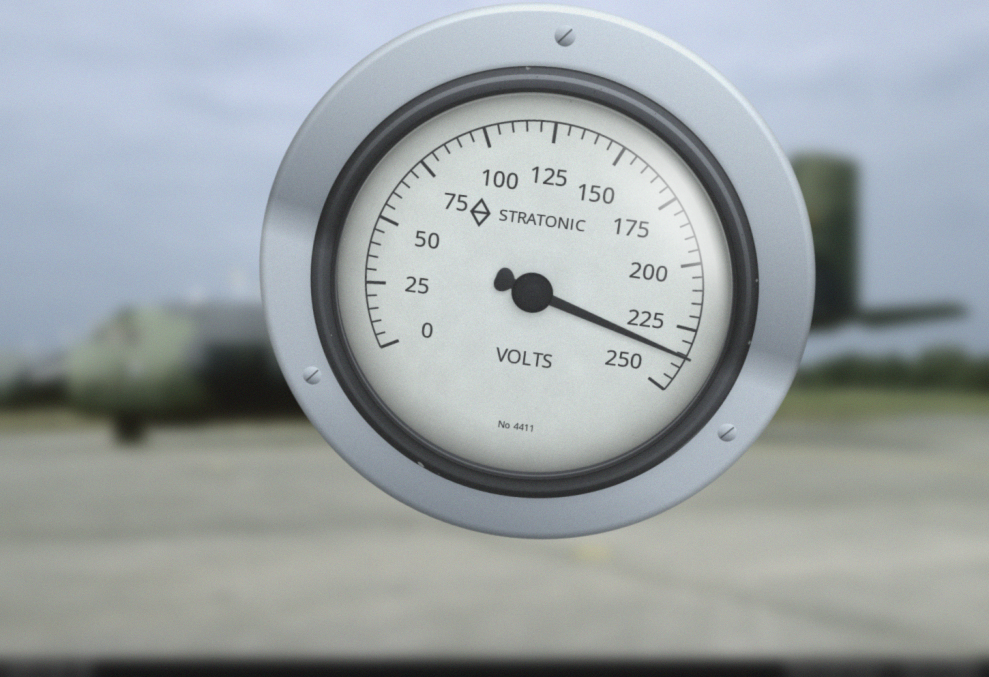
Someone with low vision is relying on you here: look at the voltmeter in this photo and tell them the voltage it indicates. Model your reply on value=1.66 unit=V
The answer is value=235 unit=V
